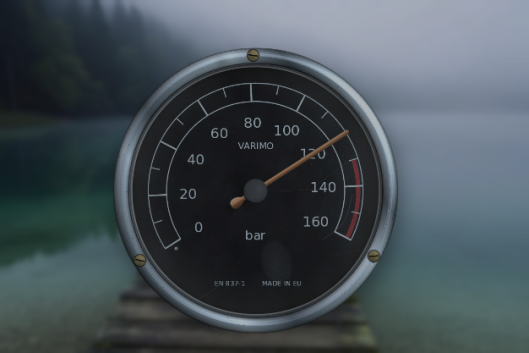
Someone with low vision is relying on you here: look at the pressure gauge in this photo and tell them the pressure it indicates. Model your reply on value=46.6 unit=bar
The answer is value=120 unit=bar
